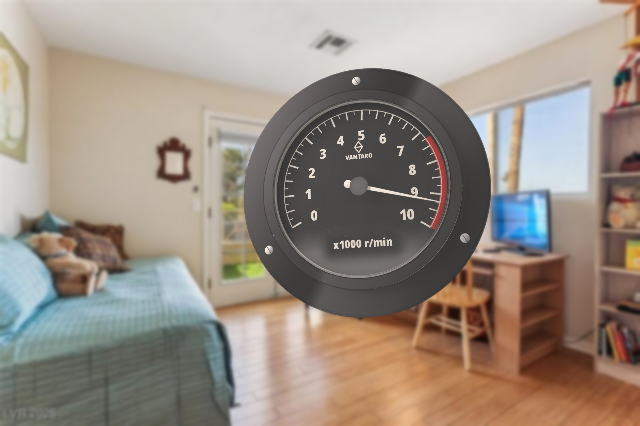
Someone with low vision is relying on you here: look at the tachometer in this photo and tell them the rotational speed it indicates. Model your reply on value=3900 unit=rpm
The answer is value=9250 unit=rpm
